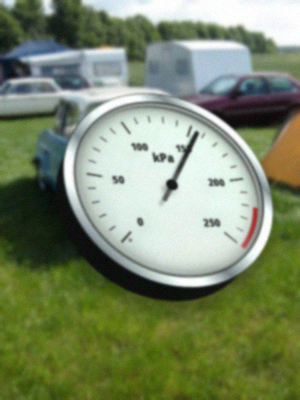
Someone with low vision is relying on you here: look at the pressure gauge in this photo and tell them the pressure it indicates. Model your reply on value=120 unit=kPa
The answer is value=155 unit=kPa
